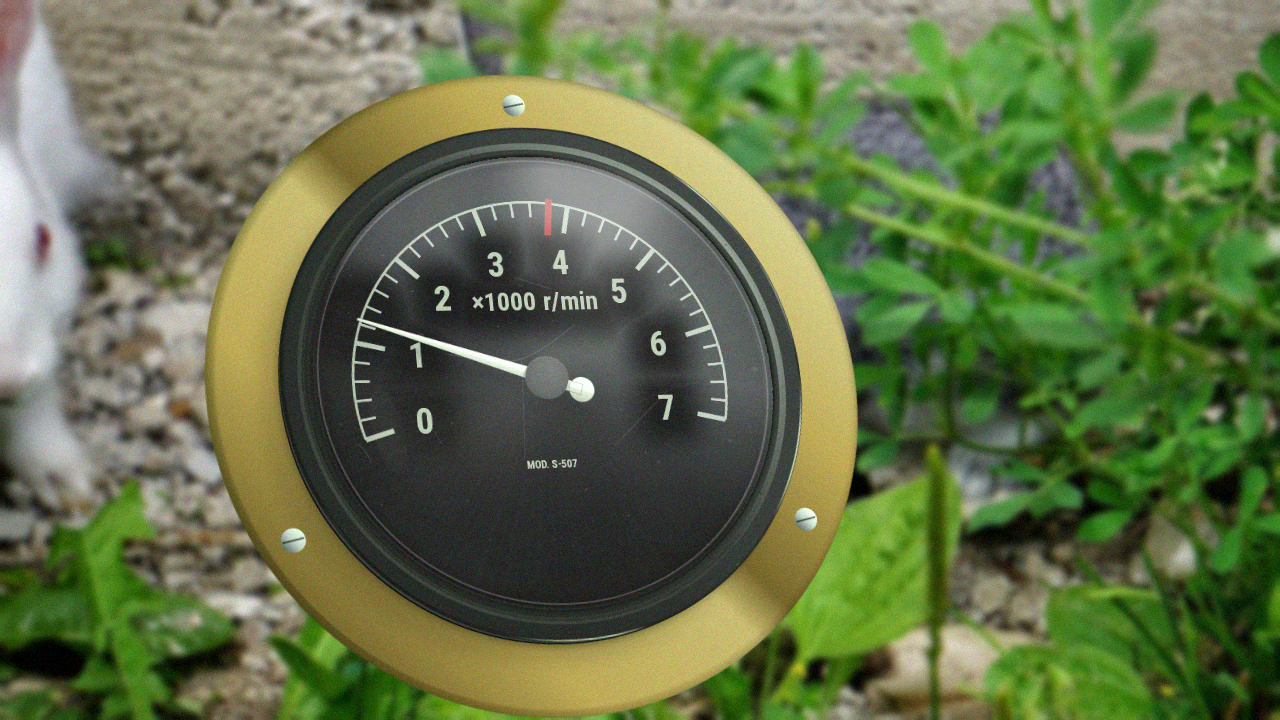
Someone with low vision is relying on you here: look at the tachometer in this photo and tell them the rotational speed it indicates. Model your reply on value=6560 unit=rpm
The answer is value=1200 unit=rpm
